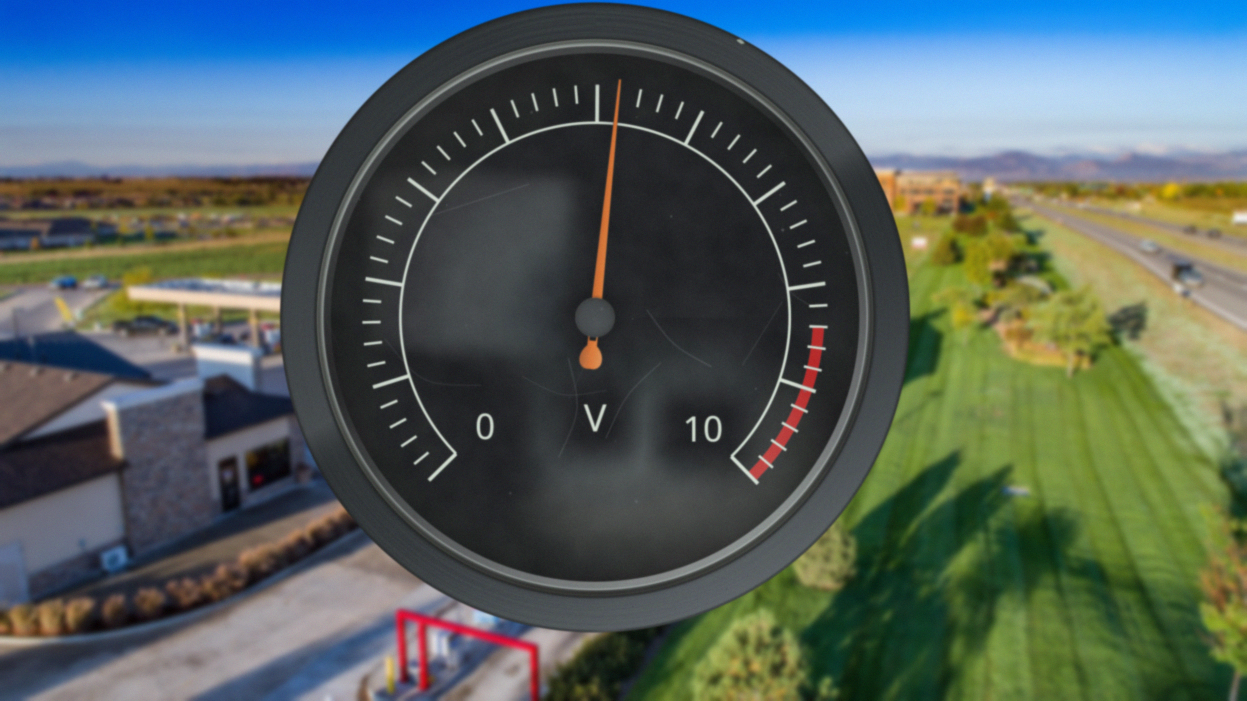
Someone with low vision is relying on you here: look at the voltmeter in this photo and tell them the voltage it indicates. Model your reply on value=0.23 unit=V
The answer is value=5.2 unit=V
